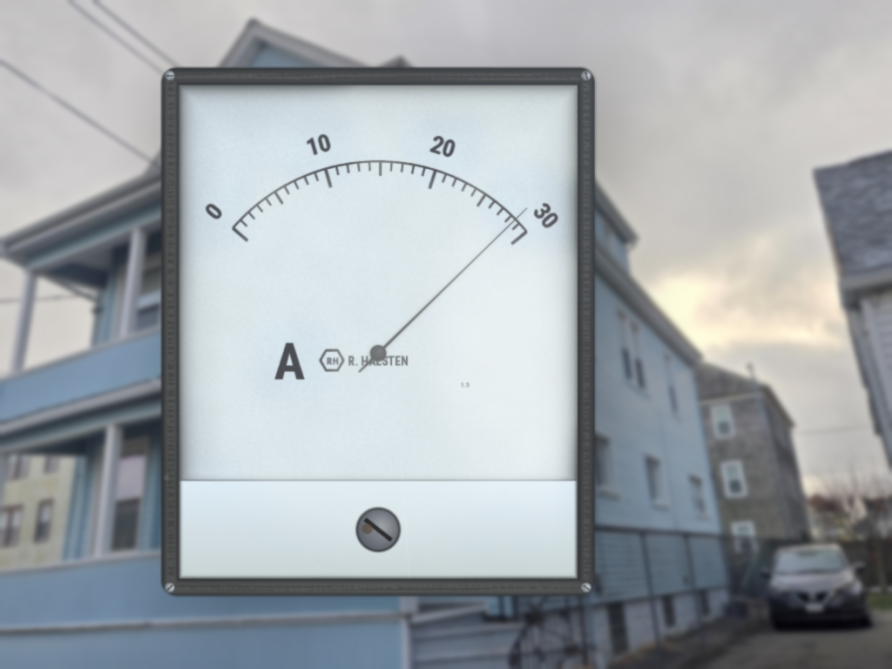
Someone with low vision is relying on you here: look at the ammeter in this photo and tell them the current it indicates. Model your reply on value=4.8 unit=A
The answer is value=28.5 unit=A
